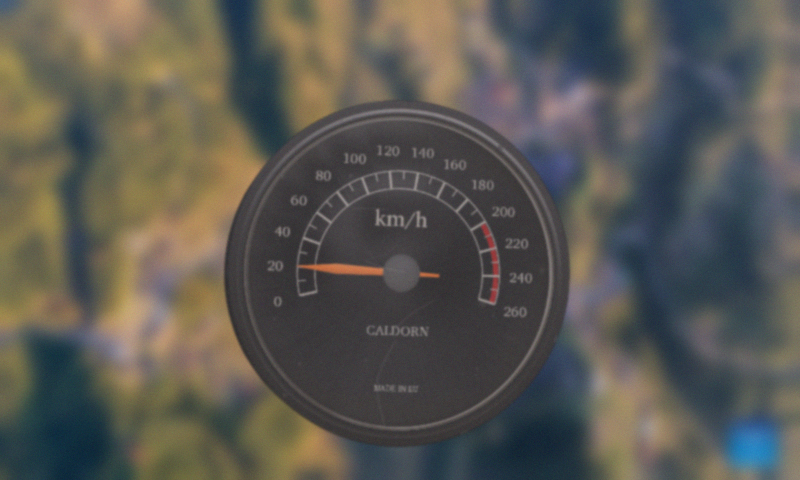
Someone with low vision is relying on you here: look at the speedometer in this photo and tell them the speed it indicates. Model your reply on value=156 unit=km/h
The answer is value=20 unit=km/h
